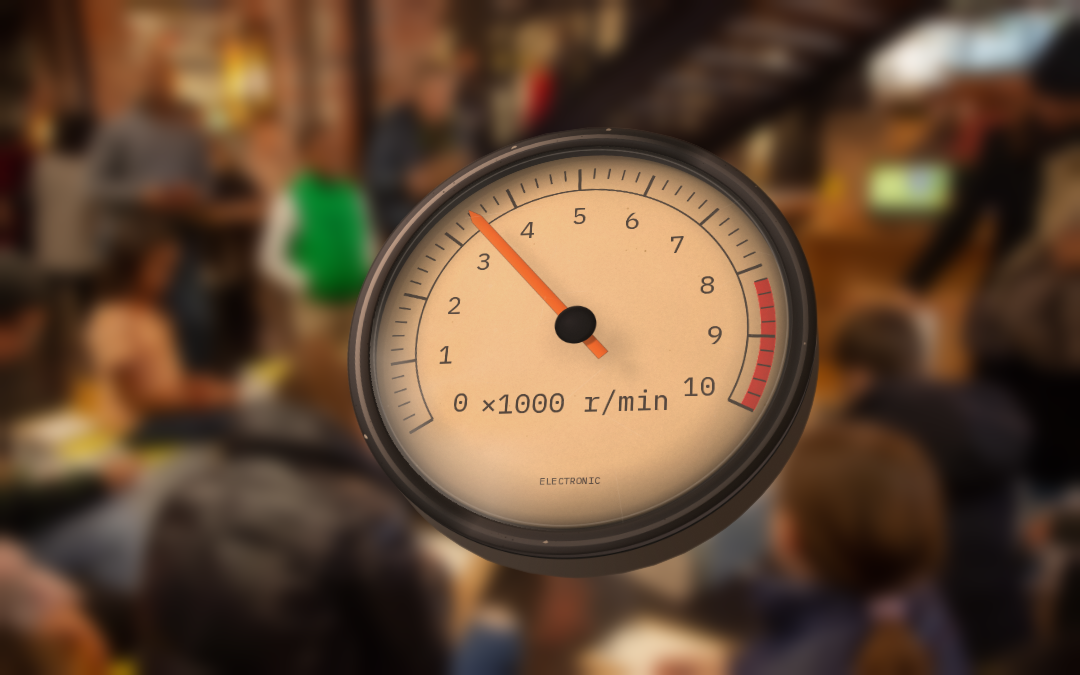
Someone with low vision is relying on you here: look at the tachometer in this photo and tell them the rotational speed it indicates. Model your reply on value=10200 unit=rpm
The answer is value=3400 unit=rpm
